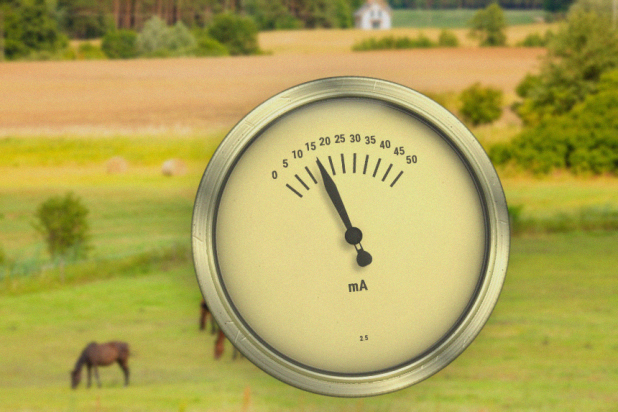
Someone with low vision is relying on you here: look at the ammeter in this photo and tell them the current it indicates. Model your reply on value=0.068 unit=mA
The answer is value=15 unit=mA
